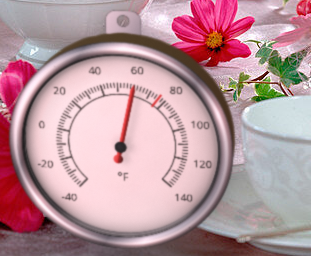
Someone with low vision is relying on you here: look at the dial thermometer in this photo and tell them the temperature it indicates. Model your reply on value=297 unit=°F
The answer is value=60 unit=°F
